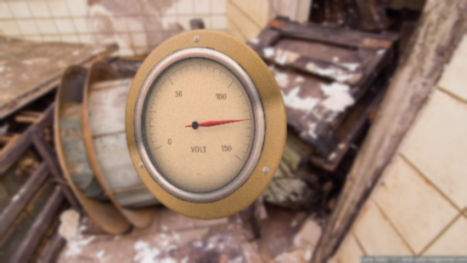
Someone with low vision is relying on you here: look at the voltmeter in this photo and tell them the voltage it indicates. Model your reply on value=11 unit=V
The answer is value=125 unit=V
